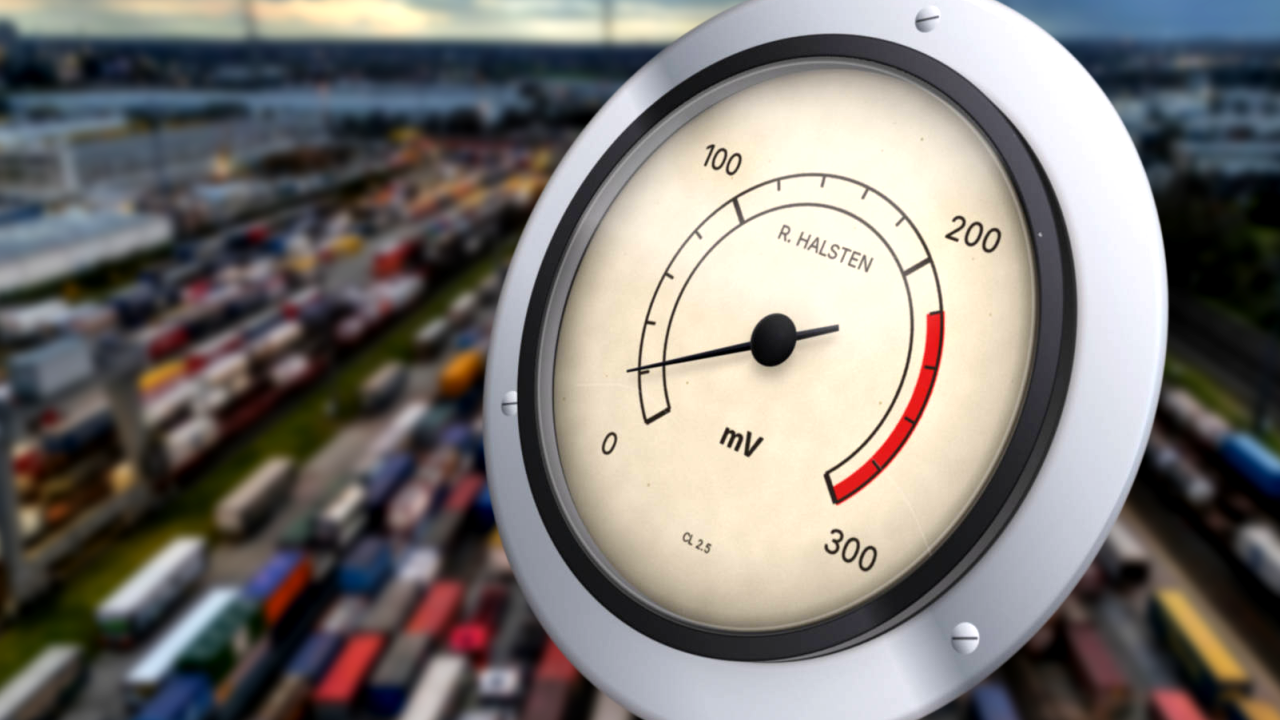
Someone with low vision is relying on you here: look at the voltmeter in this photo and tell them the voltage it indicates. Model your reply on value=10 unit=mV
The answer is value=20 unit=mV
